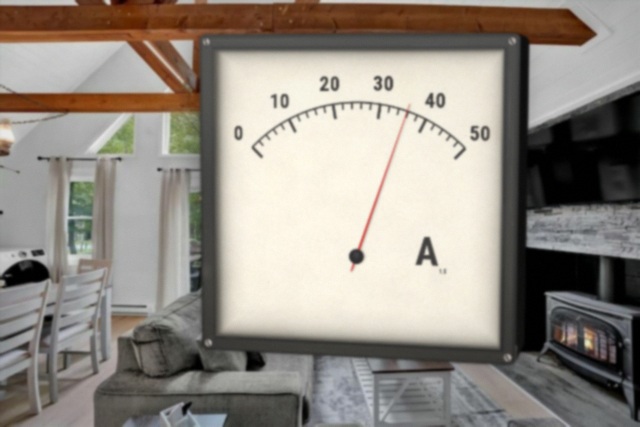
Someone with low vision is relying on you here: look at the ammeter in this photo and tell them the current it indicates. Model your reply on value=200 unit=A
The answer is value=36 unit=A
